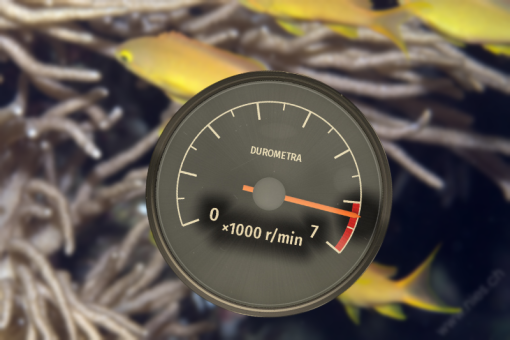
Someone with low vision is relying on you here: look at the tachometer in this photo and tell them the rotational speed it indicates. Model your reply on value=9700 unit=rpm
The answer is value=6250 unit=rpm
